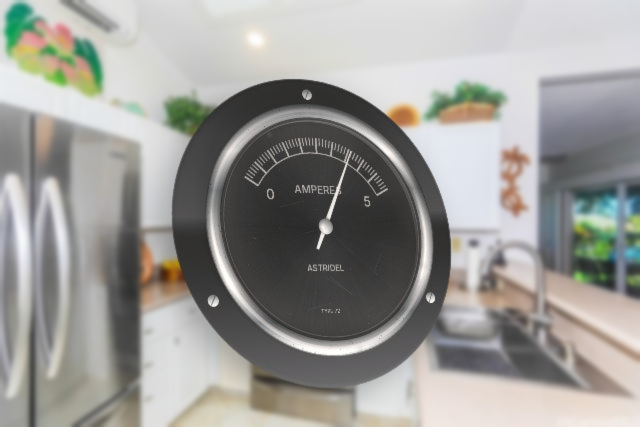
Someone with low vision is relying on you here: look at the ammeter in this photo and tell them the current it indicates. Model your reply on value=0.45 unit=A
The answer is value=3.5 unit=A
